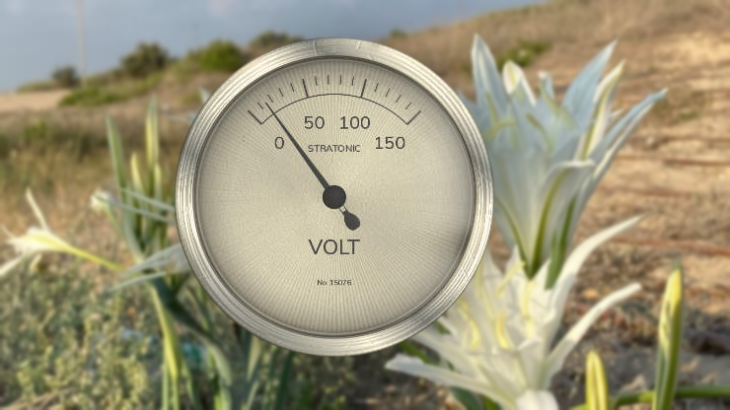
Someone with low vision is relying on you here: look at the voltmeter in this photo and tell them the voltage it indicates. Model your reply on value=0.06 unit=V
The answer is value=15 unit=V
